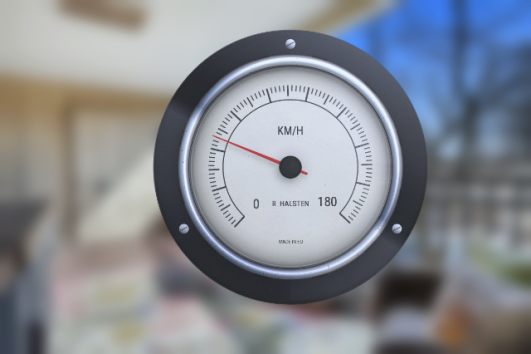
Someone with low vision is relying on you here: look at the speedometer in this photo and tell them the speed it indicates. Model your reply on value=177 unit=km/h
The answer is value=46 unit=km/h
